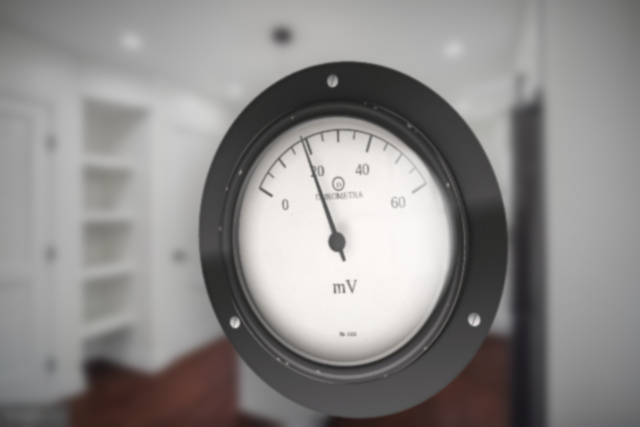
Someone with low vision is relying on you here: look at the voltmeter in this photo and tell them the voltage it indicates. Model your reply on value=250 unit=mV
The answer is value=20 unit=mV
